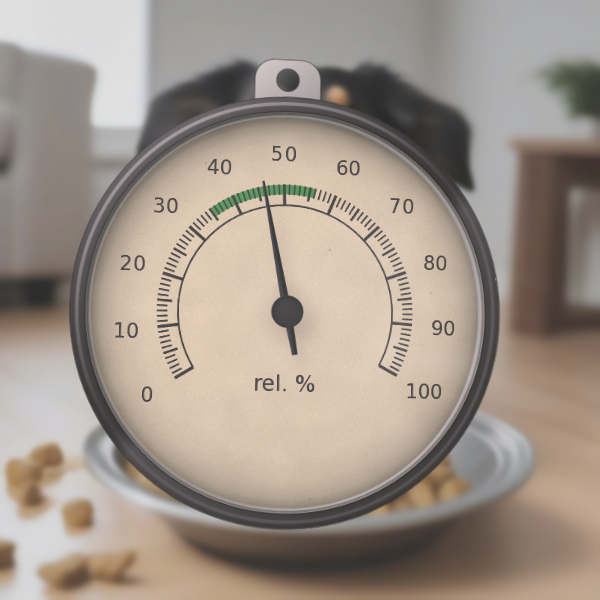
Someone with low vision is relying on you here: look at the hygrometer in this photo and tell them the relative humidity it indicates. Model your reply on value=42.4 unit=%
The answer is value=46 unit=%
